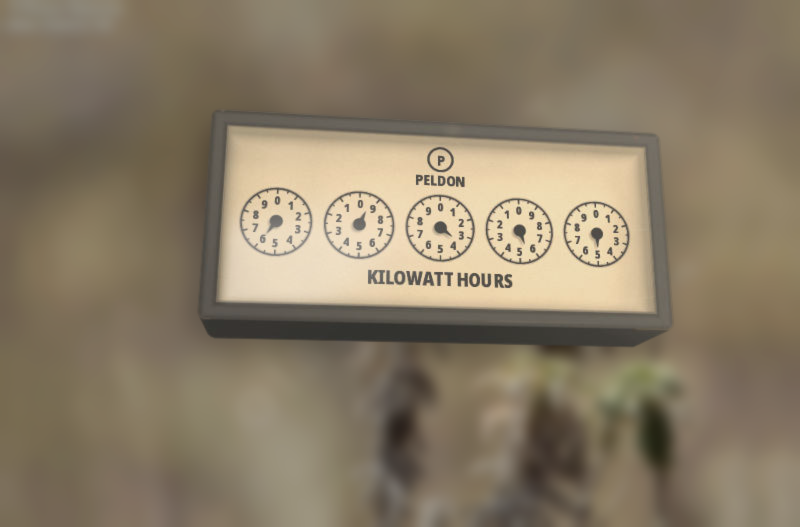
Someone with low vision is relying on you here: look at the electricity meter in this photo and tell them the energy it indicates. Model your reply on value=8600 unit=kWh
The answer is value=59355 unit=kWh
